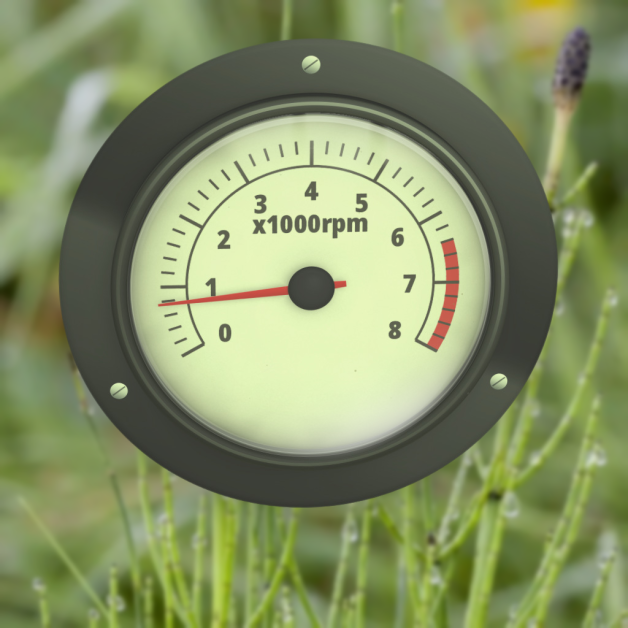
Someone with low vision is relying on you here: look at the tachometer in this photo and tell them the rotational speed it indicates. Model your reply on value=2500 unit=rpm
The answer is value=800 unit=rpm
